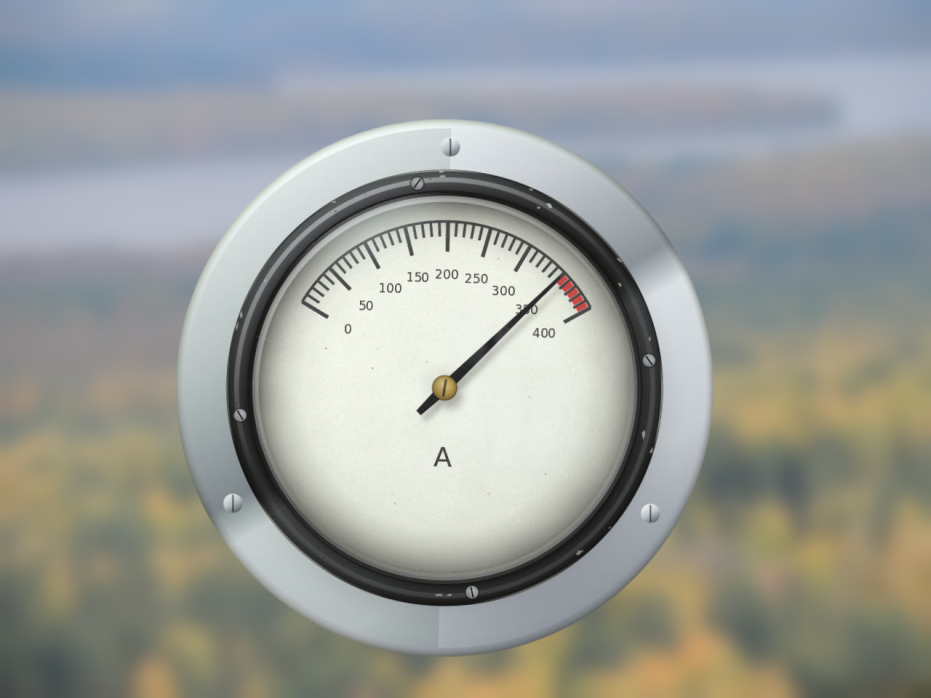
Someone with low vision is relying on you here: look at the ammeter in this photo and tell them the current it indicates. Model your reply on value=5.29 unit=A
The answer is value=350 unit=A
